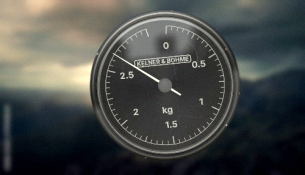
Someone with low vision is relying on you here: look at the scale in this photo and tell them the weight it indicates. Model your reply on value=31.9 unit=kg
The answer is value=2.65 unit=kg
